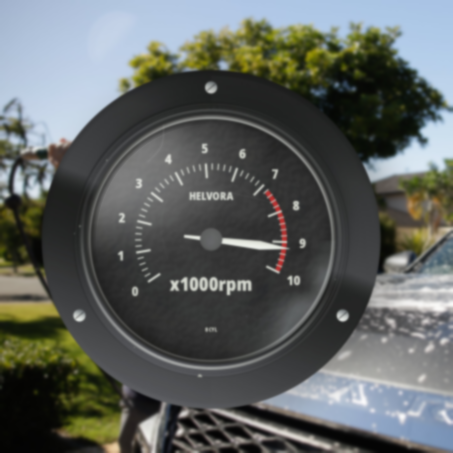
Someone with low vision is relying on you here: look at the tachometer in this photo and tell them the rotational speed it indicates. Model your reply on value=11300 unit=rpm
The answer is value=9200 unit=rpm
